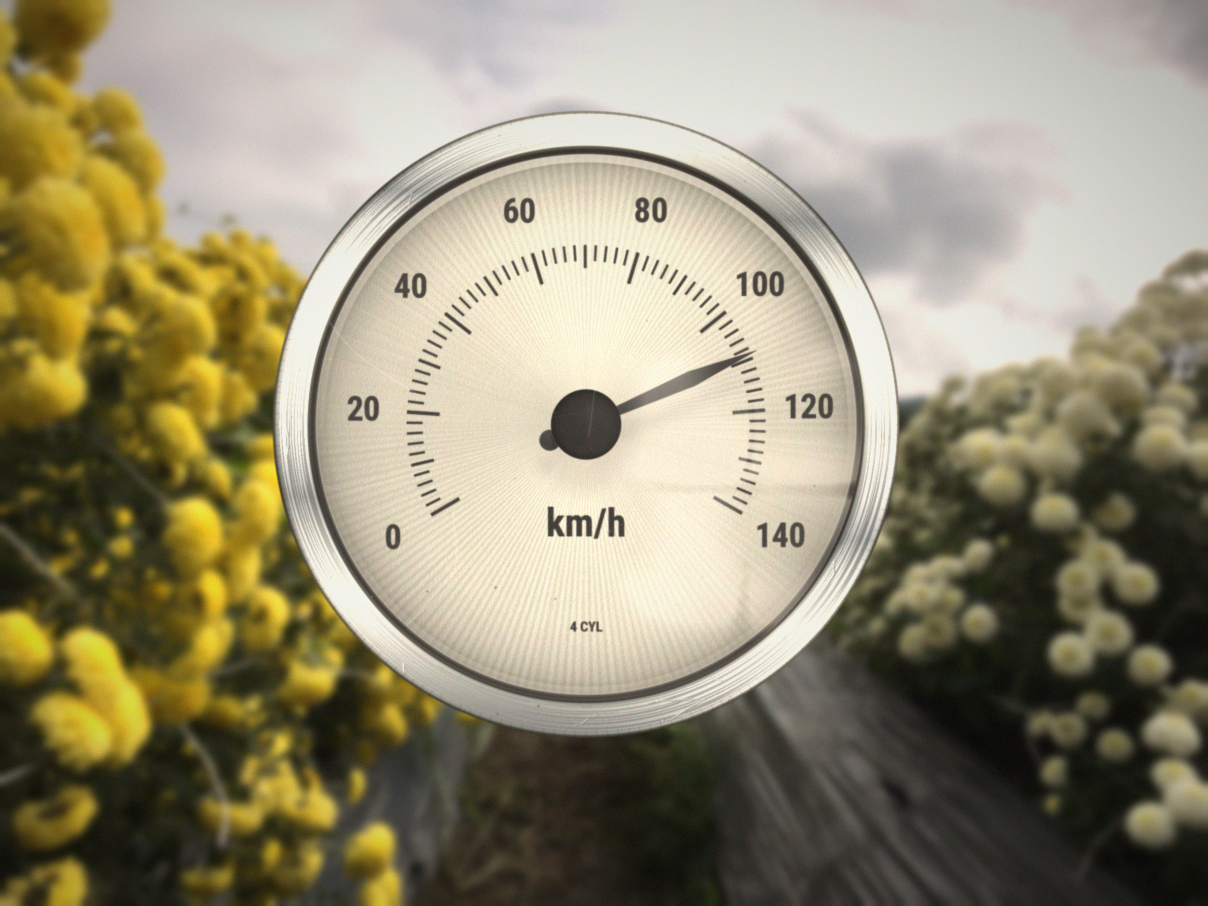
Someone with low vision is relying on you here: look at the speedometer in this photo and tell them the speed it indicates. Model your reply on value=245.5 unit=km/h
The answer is value=109 unit=km/h
